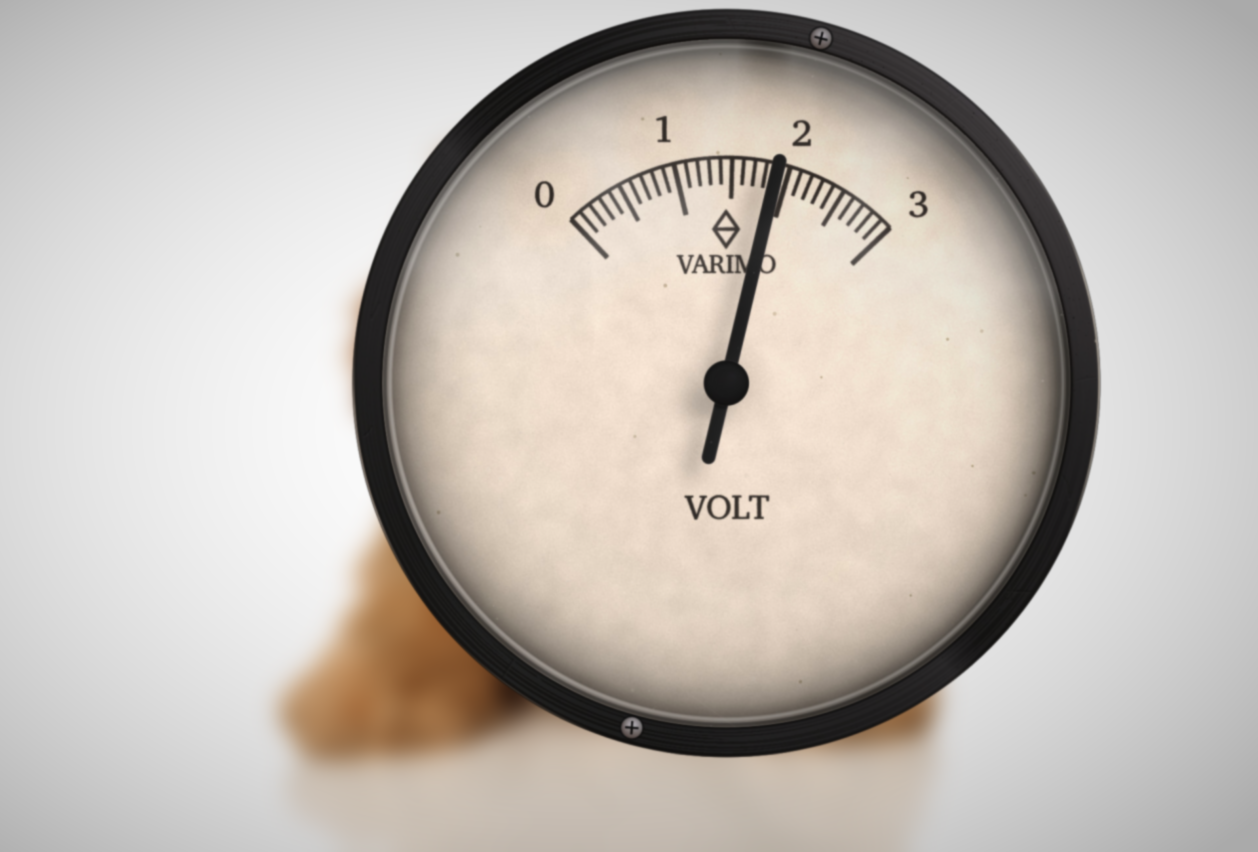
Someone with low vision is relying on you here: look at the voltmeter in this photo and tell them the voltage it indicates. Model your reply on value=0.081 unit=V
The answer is value=1.9 unit=V
